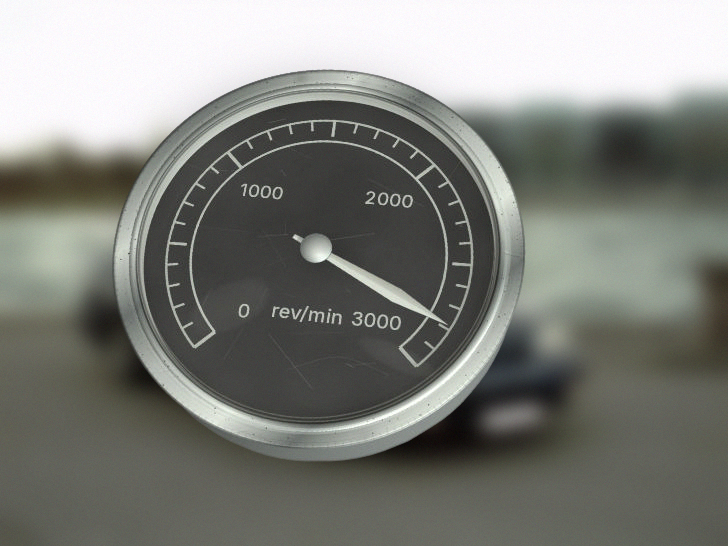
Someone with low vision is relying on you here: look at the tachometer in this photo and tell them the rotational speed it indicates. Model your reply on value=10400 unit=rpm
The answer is value=2800 unit=rpm
